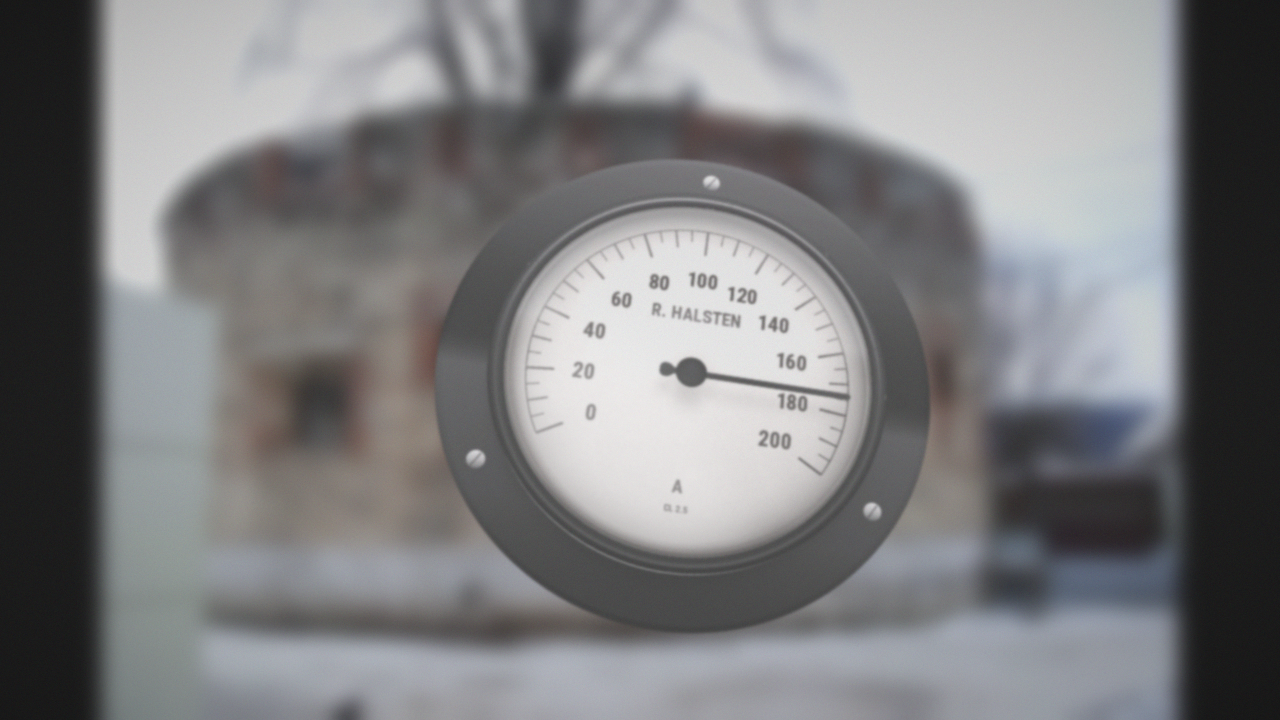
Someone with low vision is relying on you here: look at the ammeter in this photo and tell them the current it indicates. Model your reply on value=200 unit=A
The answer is value=175 unit=A
